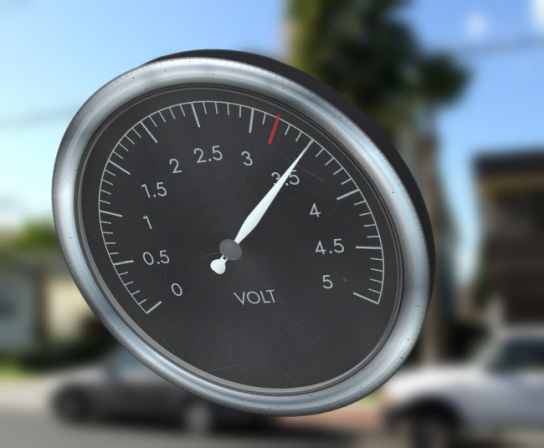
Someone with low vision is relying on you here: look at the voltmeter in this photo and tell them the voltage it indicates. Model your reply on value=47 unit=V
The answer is value=3.5 unit=V
